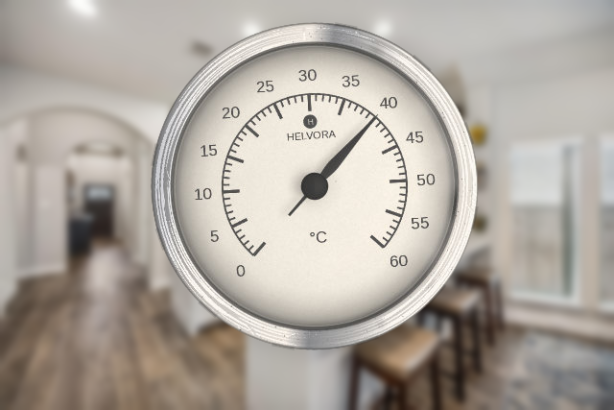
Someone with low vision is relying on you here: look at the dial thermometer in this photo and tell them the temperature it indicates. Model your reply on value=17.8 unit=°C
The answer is value=40 unit=°C
